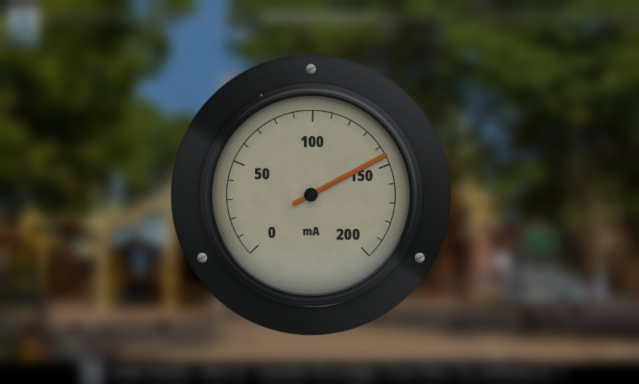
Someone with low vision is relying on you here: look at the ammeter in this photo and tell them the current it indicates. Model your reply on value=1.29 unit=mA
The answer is value=145 unit=mA
